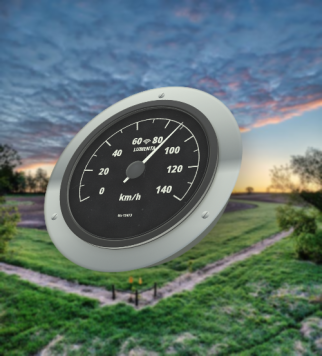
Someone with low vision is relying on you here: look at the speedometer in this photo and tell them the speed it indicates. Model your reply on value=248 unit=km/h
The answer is value=90 unit=km/h
